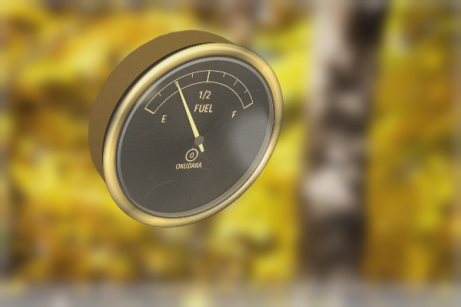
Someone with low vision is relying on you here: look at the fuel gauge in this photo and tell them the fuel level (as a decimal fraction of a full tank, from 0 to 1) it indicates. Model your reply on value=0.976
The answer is value=0.25
